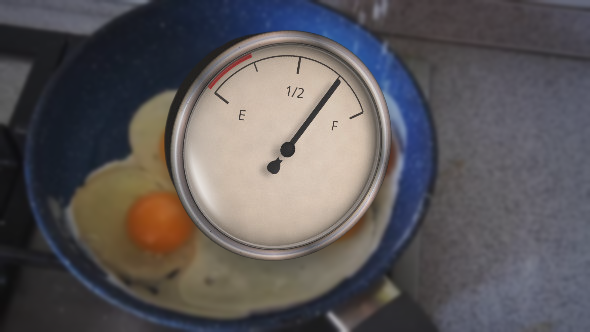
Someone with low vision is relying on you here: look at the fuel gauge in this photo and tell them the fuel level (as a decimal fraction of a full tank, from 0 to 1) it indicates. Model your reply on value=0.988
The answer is value=0.75
